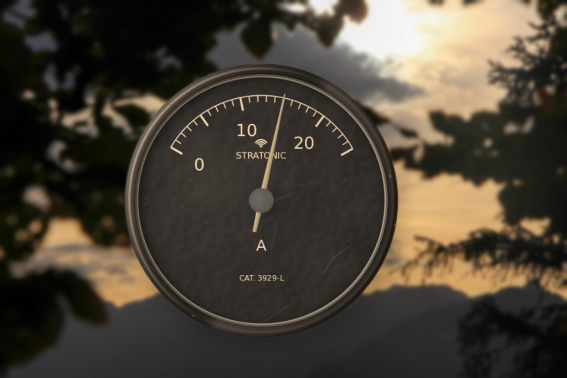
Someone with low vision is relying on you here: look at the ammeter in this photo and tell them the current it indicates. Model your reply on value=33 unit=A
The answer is value=15 unit=A
